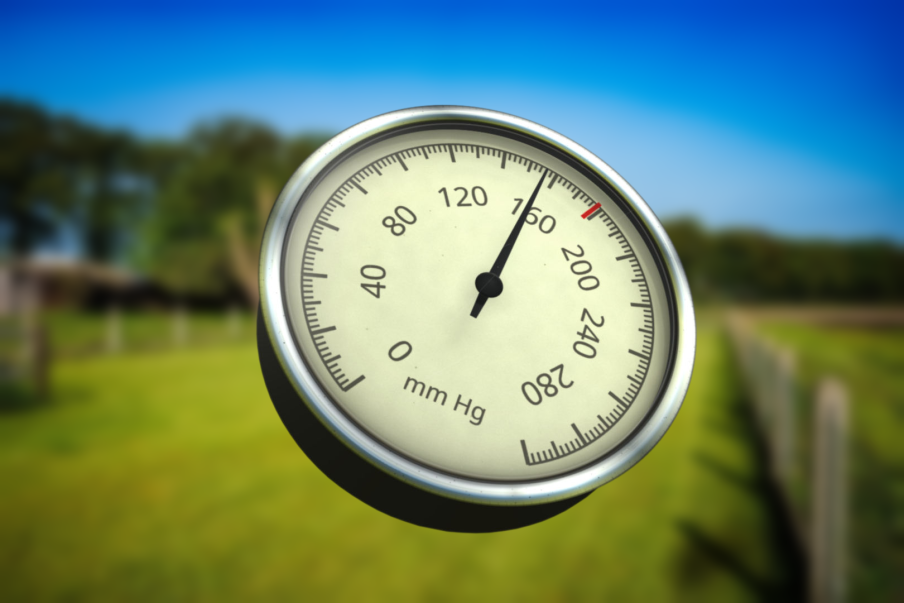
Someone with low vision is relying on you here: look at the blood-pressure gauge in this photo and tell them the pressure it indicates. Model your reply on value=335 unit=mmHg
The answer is value=156 unit=mmHg
